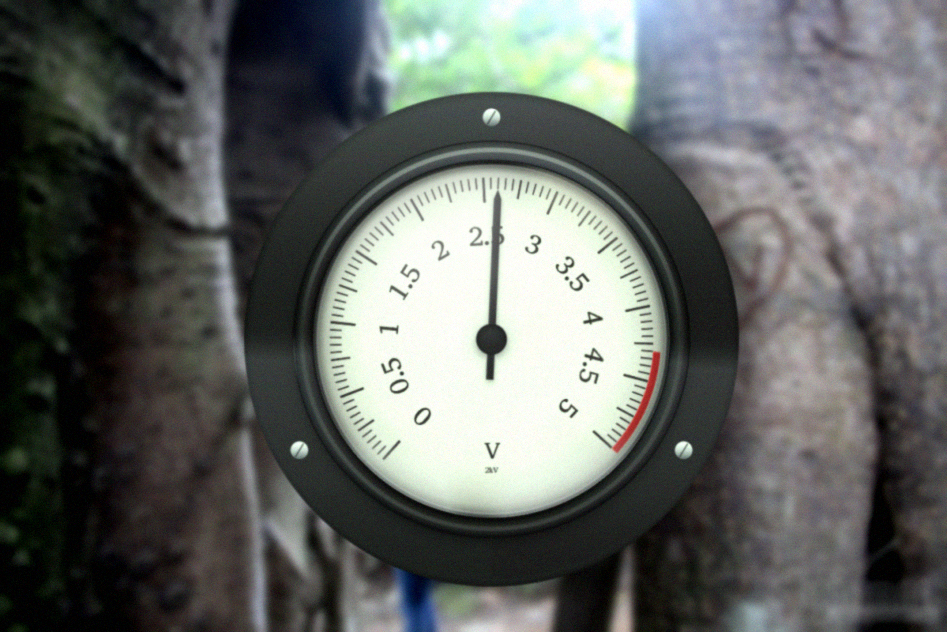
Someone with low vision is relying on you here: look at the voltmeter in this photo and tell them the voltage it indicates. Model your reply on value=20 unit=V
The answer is value=2.6 unit=V
